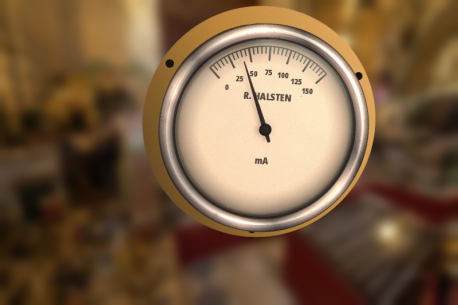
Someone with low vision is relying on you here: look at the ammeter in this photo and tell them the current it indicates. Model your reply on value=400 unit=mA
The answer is value=40 unit=mA
